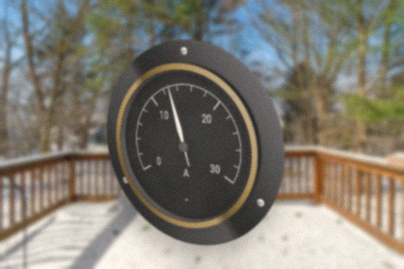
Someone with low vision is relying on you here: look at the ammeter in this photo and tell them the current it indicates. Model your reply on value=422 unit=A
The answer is value=13 unit=A
